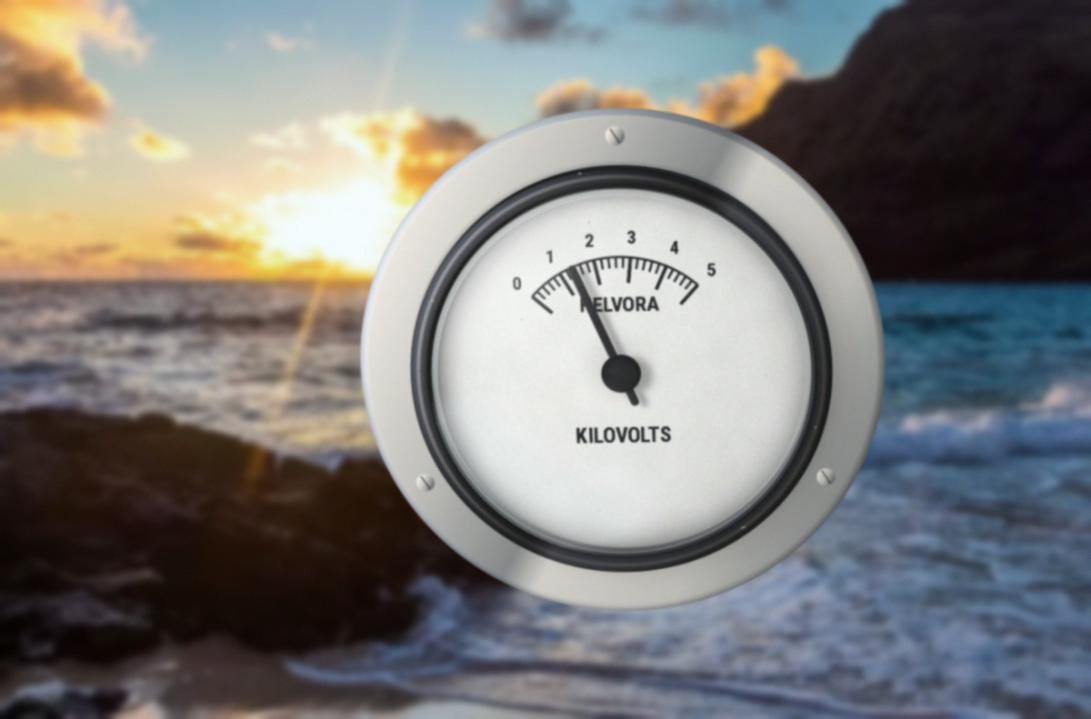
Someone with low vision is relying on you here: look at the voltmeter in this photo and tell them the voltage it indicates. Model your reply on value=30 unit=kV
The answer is value=1.4 unit=kV
